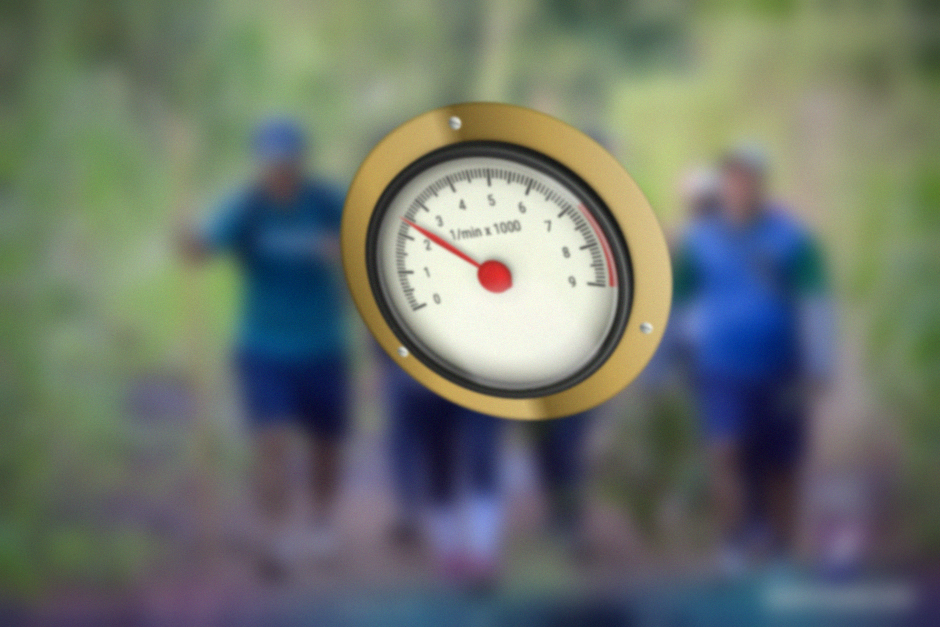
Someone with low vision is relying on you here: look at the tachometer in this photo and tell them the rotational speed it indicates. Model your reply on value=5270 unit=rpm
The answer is value=2500 unit=rpm
